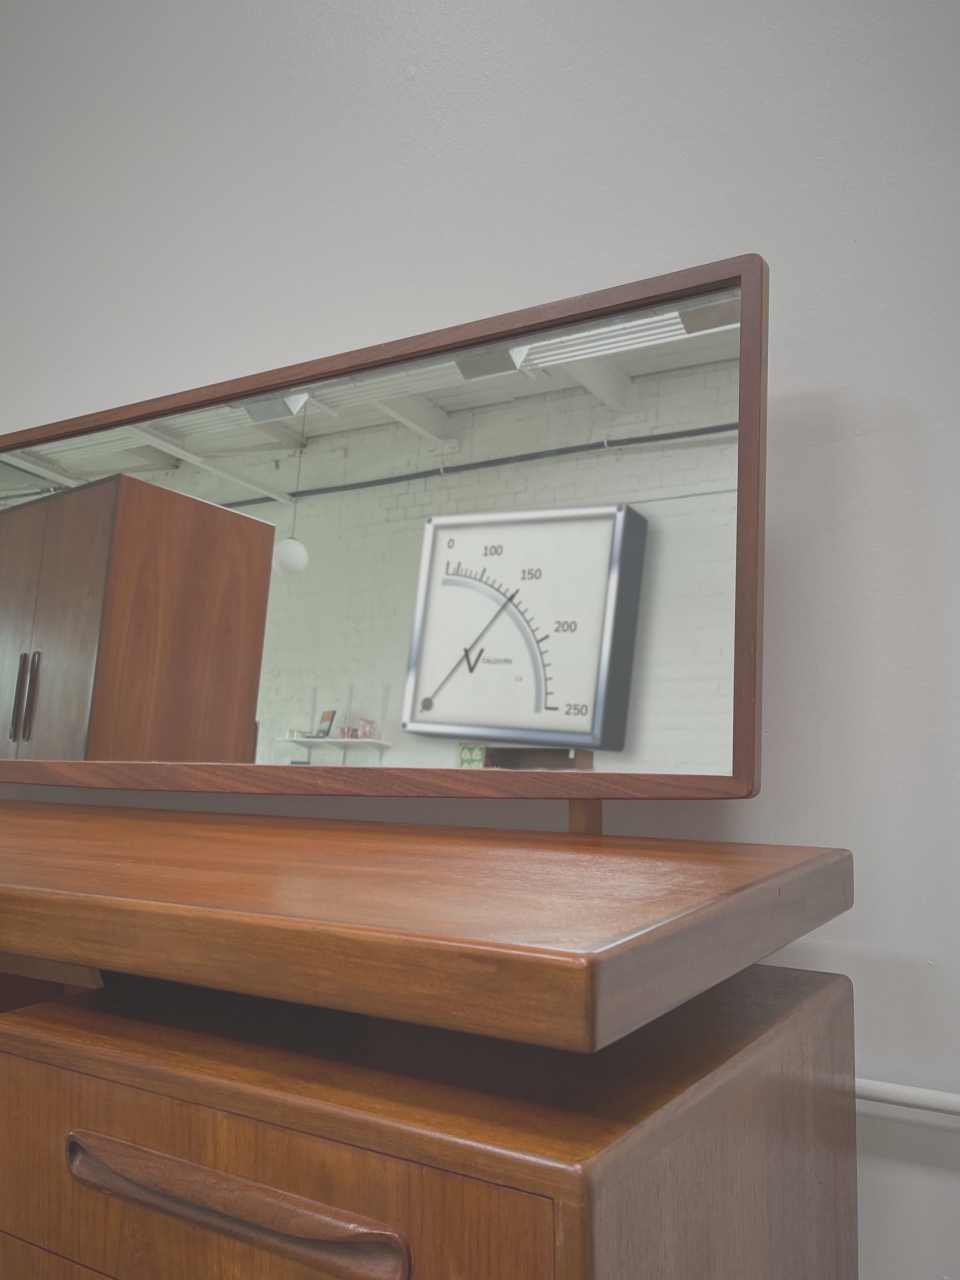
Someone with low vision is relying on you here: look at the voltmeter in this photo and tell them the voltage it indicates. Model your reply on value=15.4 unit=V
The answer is value=150 unit=V
